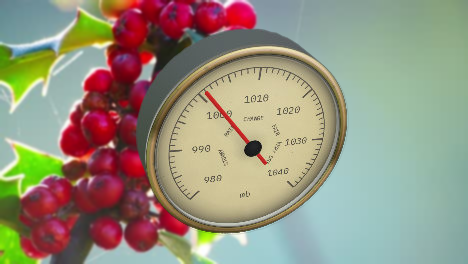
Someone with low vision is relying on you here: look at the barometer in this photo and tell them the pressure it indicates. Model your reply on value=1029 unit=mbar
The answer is value=1001 unit=mbar
